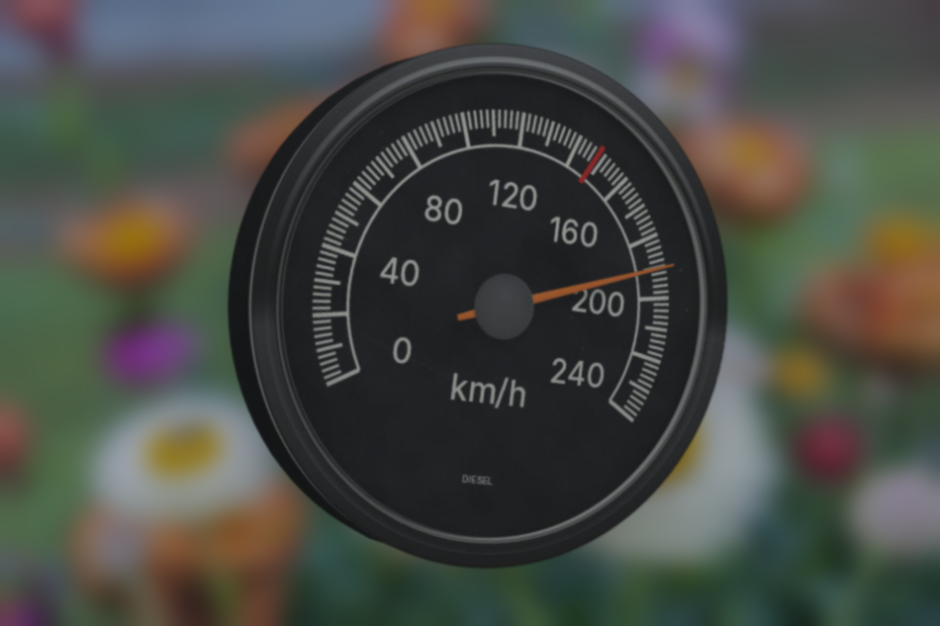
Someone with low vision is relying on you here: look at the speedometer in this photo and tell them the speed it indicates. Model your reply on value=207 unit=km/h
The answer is value=190 unit=km/h
